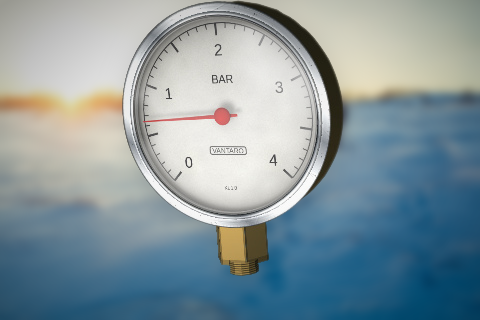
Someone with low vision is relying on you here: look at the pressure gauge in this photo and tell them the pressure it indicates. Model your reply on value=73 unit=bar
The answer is value=0.65 unit=bar
